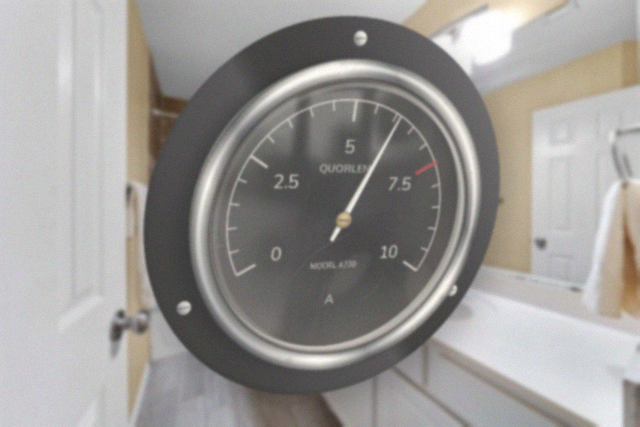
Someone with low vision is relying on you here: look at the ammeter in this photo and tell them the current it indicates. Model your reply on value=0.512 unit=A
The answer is value=6 unit=A
